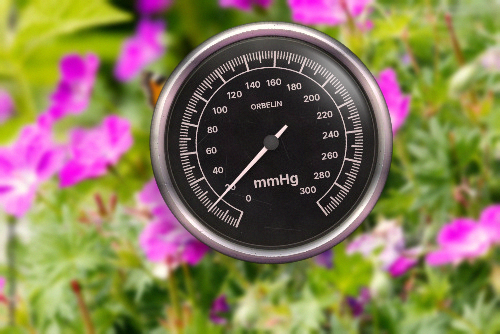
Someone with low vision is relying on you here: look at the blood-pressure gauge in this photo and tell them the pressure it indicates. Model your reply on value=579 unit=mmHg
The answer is value=20 unit=mmHg
